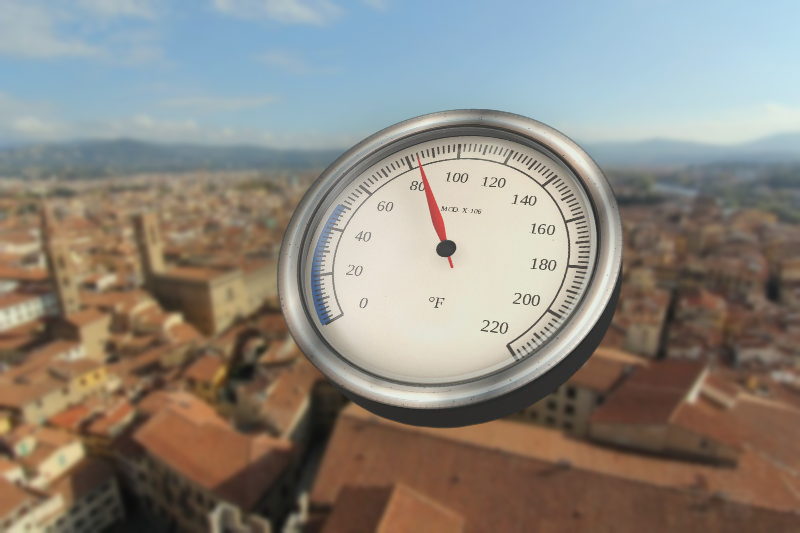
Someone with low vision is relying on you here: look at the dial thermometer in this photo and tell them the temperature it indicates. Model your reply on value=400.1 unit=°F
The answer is value=84 unit=°F
